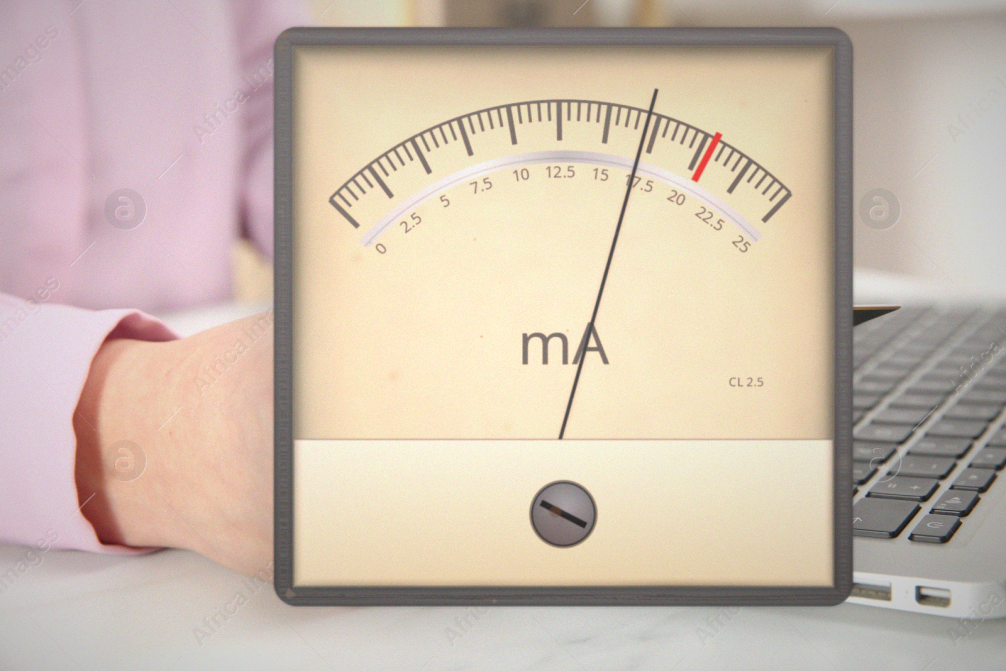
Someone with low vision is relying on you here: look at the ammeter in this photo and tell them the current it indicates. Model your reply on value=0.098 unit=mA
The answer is value=17 unit=mA
